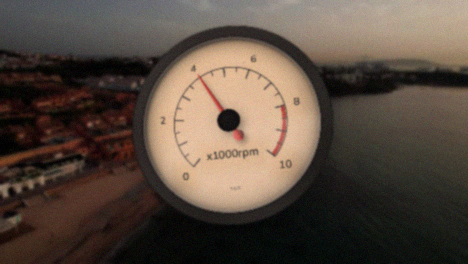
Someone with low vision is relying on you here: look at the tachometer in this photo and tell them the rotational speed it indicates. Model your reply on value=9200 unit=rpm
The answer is value=4000 unit=rpm
